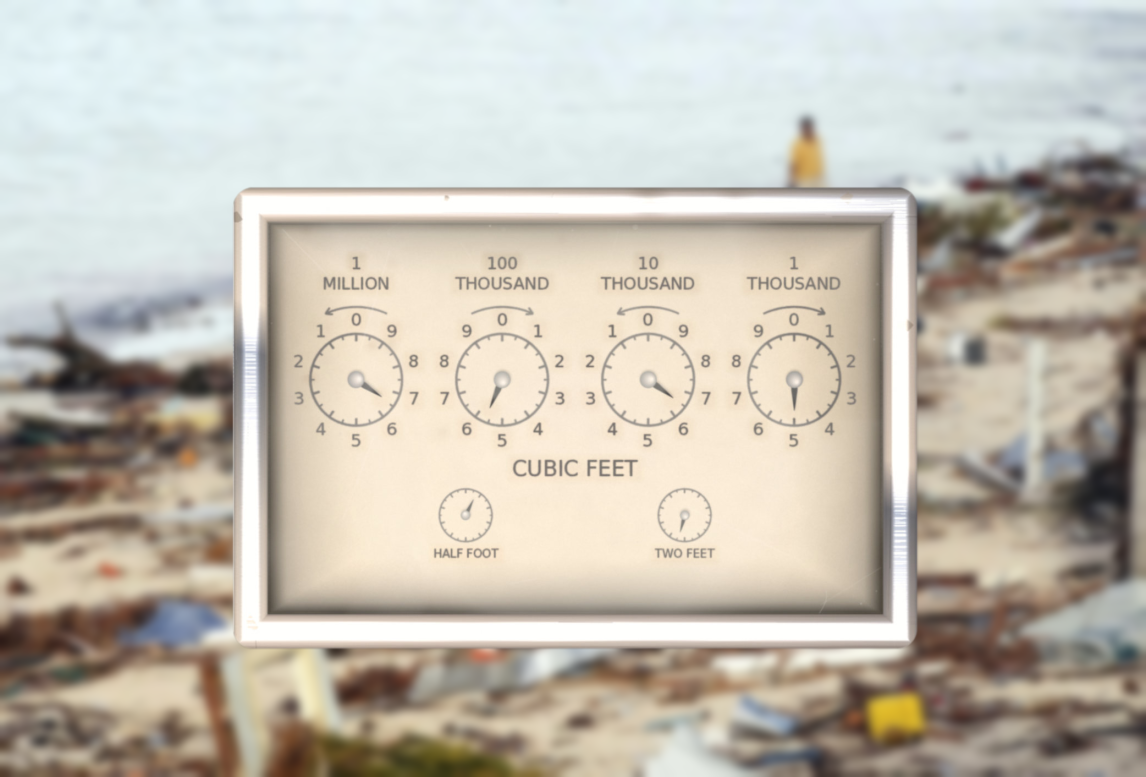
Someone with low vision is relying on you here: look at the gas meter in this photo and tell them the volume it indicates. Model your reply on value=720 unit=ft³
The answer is value=656500 unit=ft³
